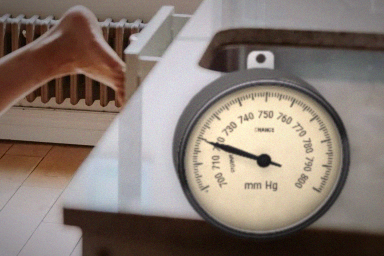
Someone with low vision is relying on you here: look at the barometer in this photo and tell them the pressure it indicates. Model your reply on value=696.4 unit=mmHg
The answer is value=720 unit=mmHg
